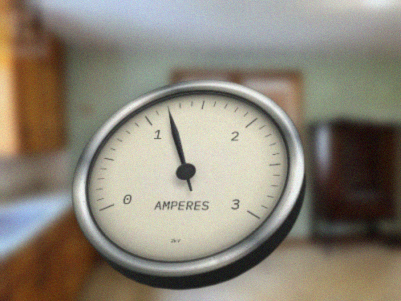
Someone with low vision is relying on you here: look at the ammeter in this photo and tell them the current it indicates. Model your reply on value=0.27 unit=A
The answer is value=1.2 unit=A
